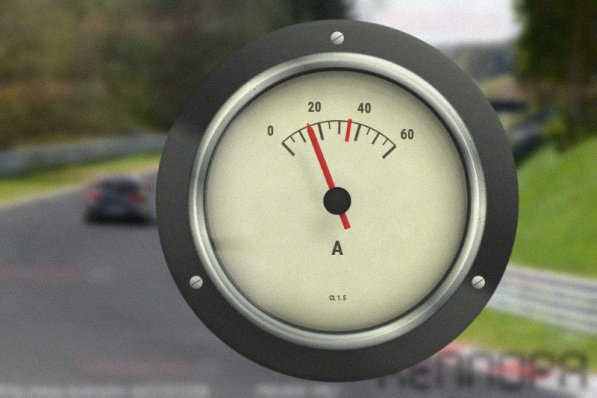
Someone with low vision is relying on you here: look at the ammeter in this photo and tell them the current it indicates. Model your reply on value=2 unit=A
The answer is value=15 unit=A
